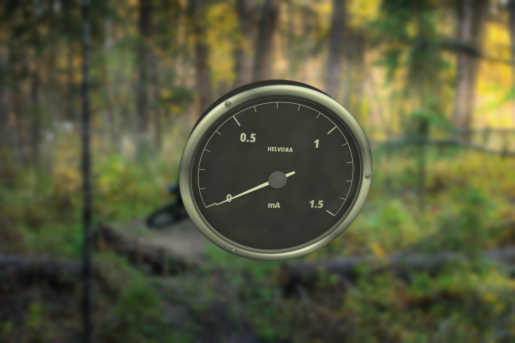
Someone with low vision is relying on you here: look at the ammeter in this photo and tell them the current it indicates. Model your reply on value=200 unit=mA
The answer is value=0 unit=mA
